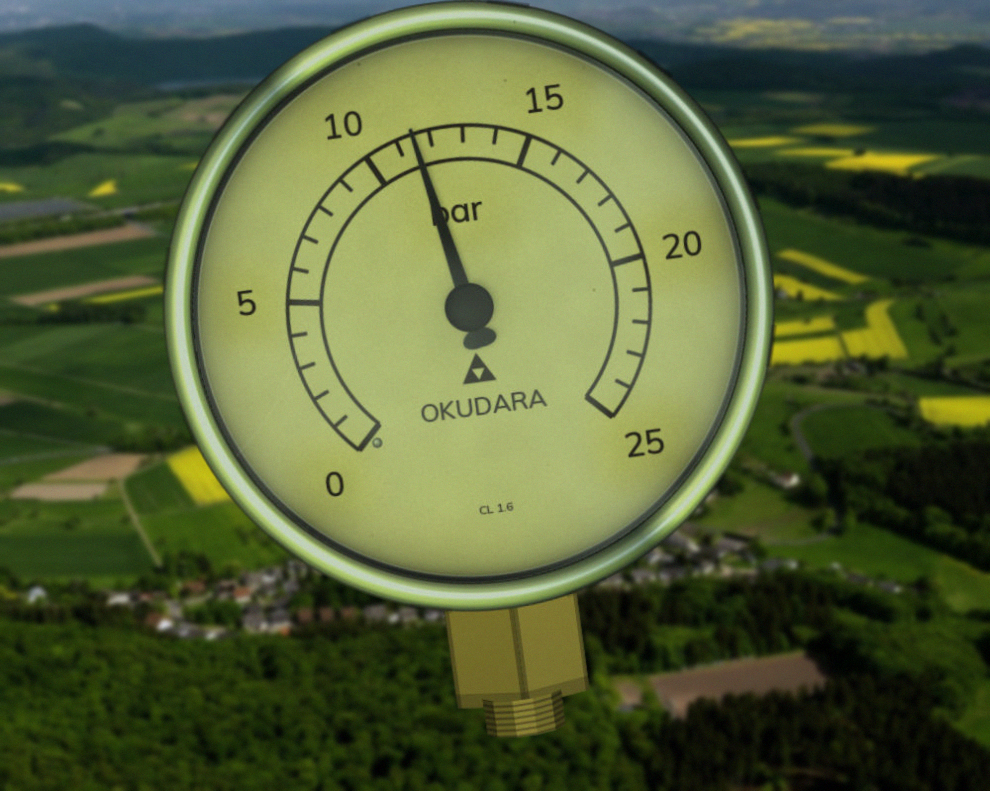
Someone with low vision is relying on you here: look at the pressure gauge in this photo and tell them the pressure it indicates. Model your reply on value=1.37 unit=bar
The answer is value=11.5 unit=bar
